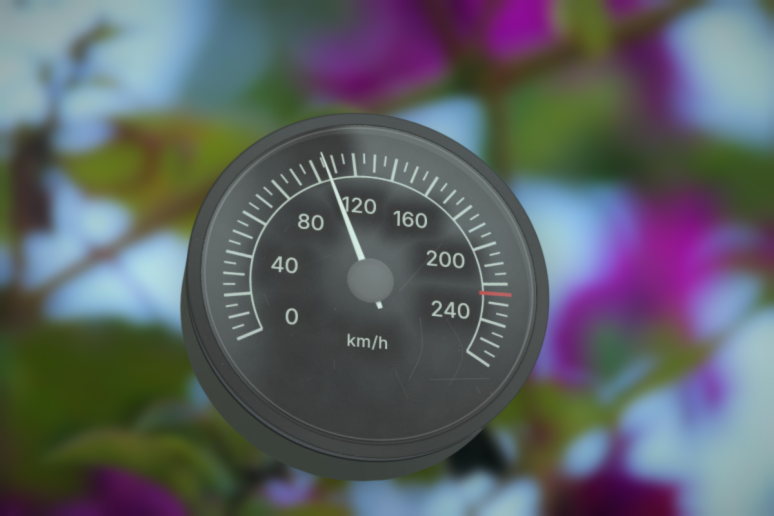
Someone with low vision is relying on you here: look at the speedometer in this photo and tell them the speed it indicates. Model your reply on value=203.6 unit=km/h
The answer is value=105 unit=km/h
